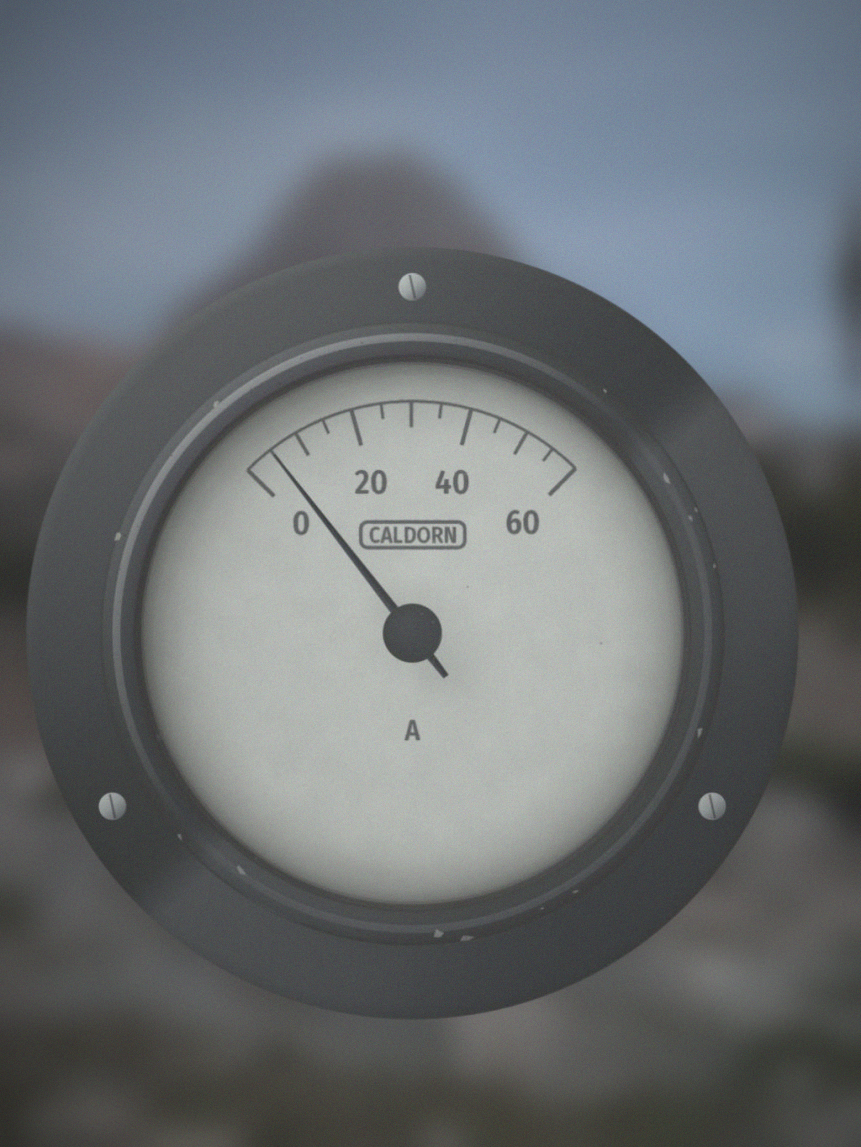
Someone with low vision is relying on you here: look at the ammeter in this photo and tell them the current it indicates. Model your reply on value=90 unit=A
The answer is value=5 unit=A
